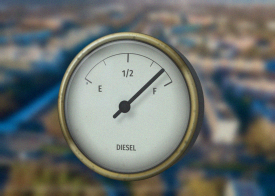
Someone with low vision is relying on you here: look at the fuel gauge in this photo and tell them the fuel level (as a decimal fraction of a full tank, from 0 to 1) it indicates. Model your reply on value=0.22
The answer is value=0.875
